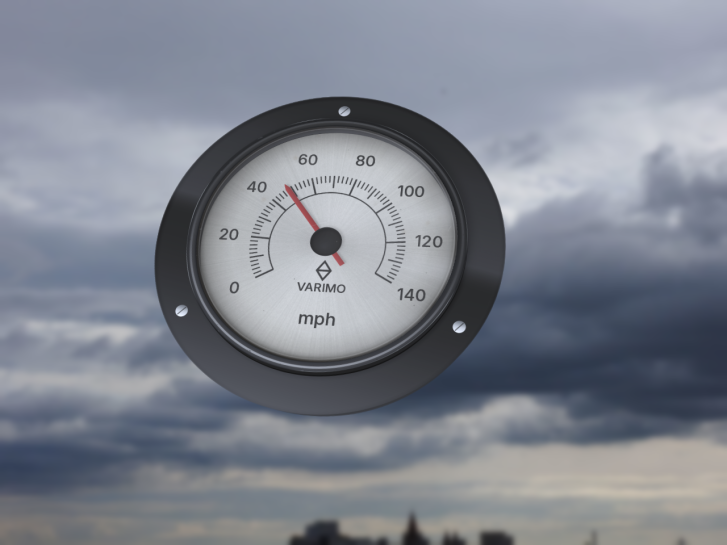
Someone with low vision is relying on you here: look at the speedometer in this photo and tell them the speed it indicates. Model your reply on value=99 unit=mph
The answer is value=48 unit=mph
